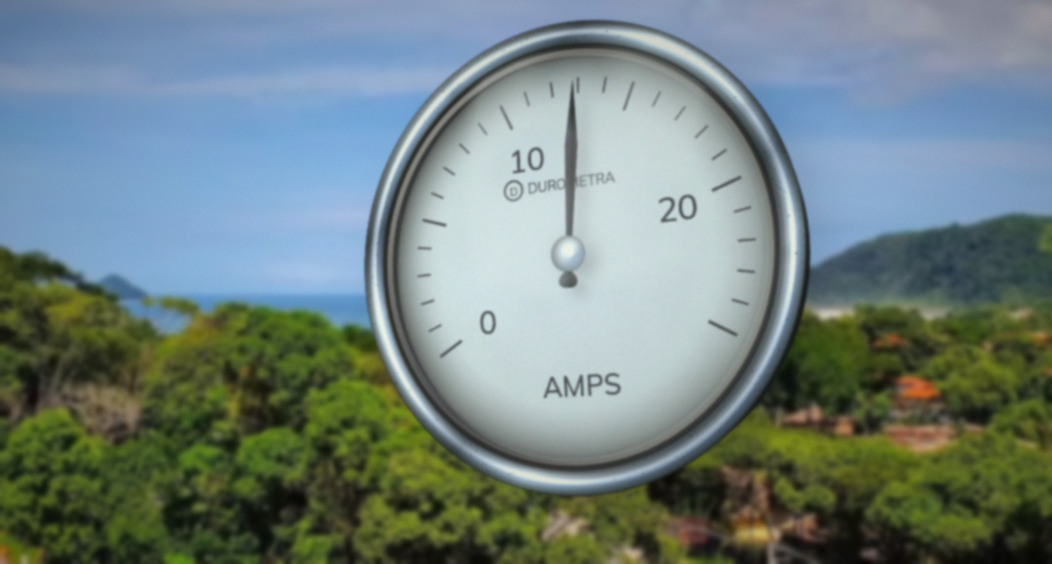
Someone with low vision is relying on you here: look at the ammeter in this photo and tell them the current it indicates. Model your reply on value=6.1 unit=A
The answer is value=13 unit=A
